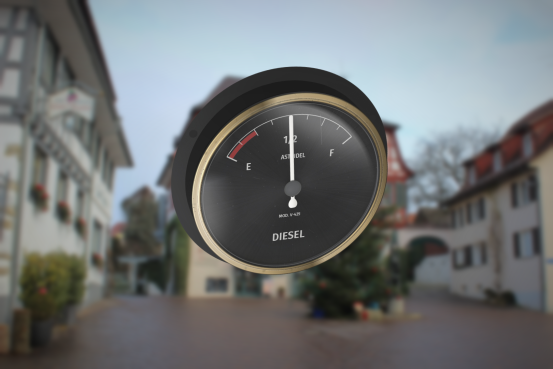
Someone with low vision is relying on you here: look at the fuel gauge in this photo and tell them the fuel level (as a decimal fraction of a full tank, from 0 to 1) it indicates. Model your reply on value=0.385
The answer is value=0.5
